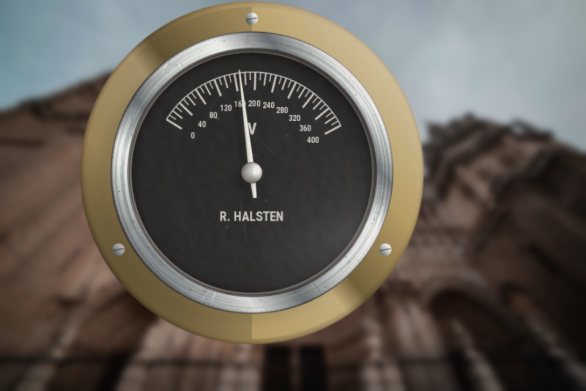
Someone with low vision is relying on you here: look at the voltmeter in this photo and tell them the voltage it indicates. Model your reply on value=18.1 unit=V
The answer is value=170 unit=V
